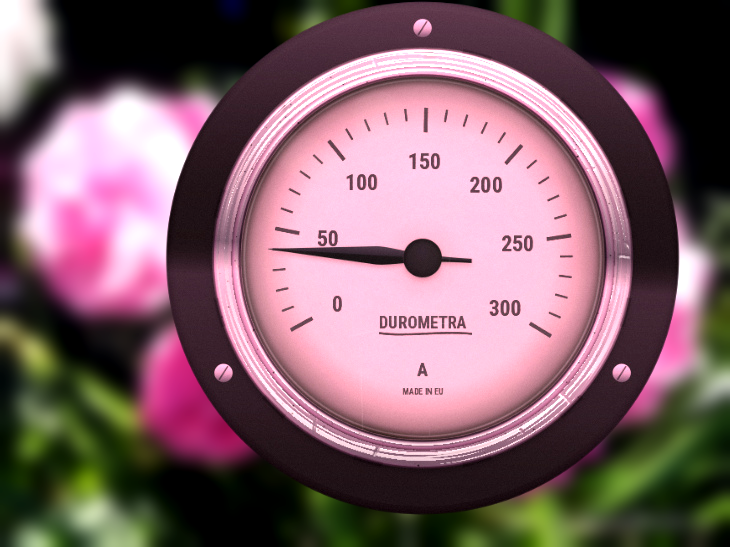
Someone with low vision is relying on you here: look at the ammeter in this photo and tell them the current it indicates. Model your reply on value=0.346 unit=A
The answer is value=40 unit=A
